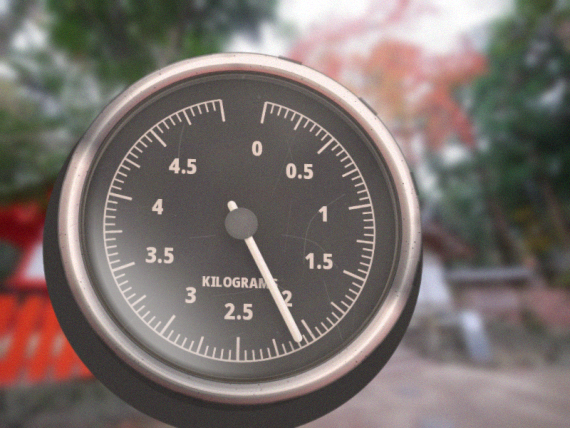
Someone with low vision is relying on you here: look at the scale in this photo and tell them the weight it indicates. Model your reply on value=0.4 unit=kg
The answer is value=2.1 unit=kg
